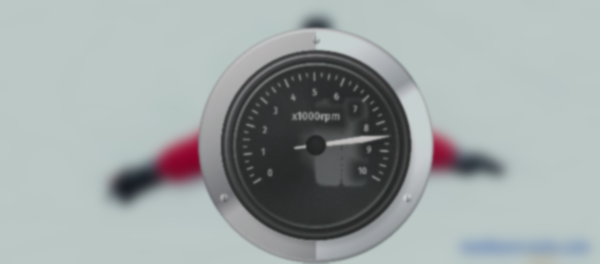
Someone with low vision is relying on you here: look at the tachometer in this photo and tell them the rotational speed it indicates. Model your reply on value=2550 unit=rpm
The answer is value=8500 unit=rpm
